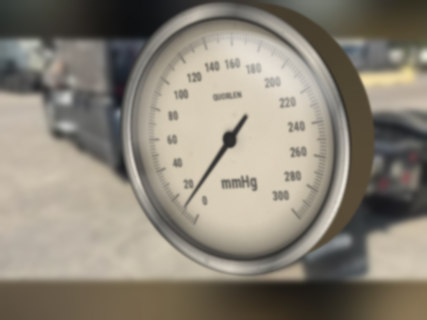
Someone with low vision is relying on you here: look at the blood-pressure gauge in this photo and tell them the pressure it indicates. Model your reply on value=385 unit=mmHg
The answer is value=10 unit=mmHg
